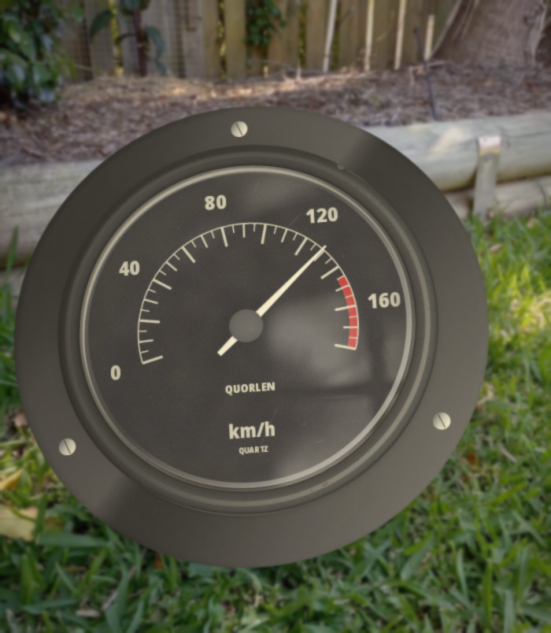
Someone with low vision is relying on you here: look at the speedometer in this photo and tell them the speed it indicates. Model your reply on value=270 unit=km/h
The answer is value=130 unit=km/h
